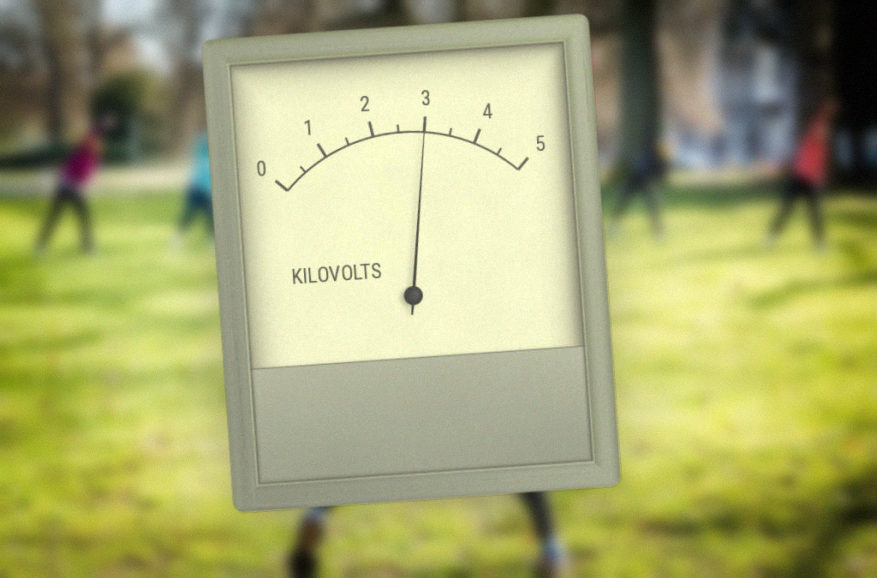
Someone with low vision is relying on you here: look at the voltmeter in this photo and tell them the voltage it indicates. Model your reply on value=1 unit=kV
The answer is value=3 unit=kV
